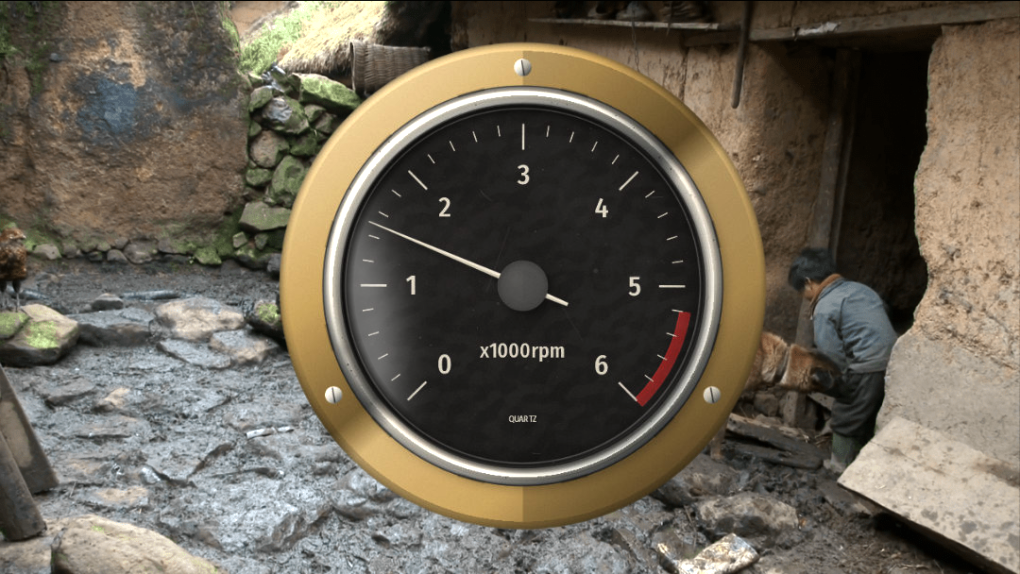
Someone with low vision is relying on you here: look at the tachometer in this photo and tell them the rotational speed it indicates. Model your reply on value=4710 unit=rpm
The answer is value=1500 unit=rpm
